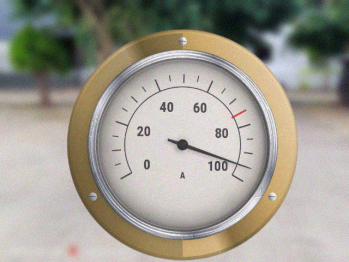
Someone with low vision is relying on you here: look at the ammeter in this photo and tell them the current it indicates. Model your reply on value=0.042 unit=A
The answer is value=95 unit=A
